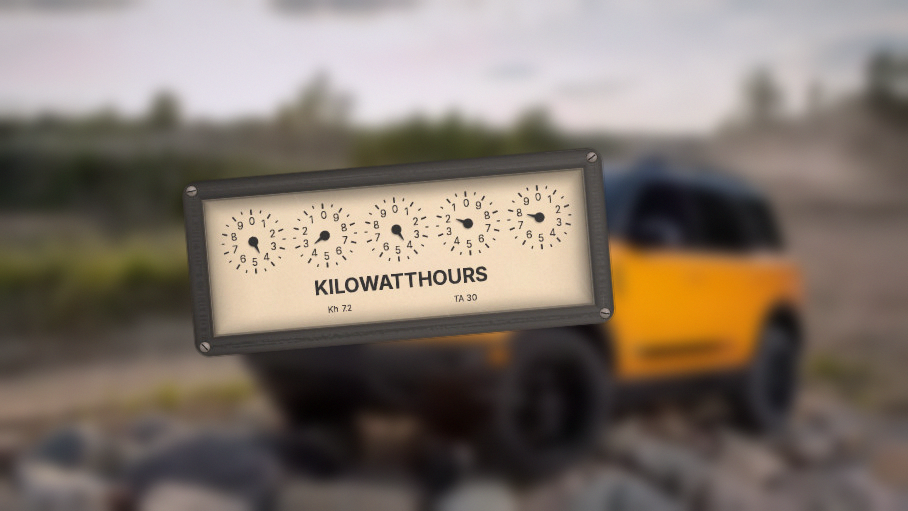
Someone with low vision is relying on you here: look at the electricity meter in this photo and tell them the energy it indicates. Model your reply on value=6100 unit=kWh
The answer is value=43418 unit=kWh
